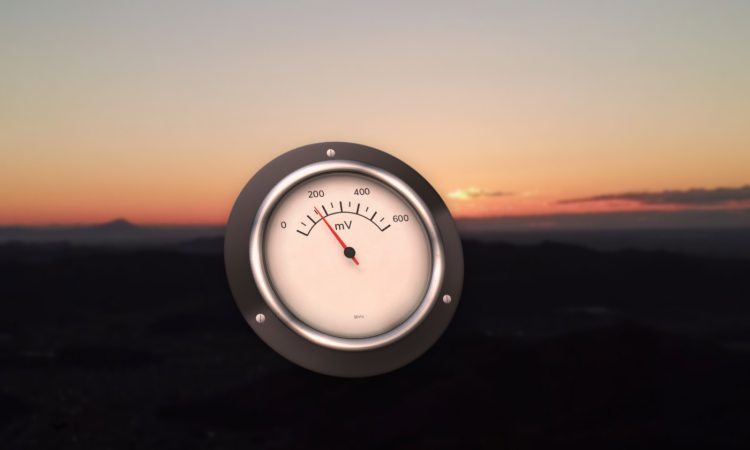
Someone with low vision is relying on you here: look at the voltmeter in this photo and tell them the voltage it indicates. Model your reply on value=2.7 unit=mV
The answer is value=150 unit=mV
